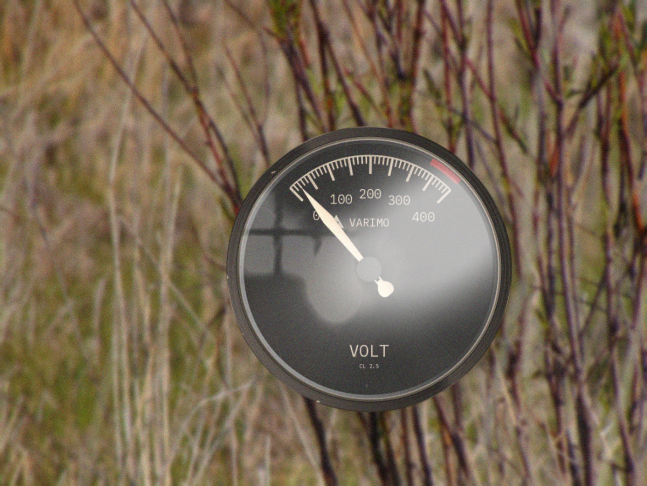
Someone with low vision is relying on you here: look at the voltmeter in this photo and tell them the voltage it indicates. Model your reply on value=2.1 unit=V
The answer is value=20 unit=V
